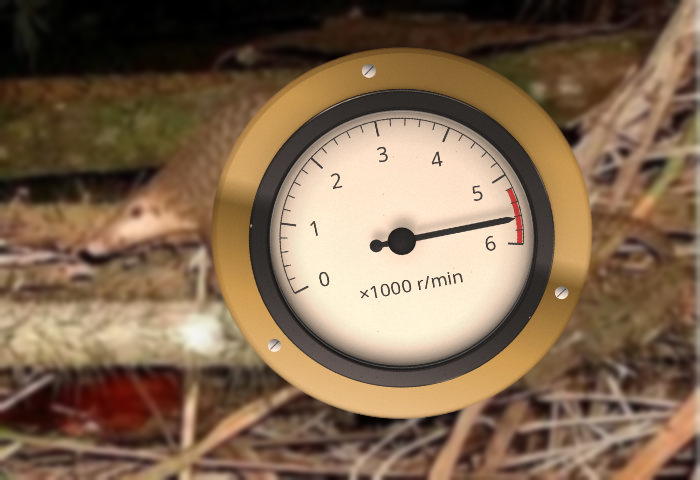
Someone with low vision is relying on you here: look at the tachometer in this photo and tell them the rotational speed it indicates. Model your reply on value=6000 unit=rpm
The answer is value=5600 unit=rpm
